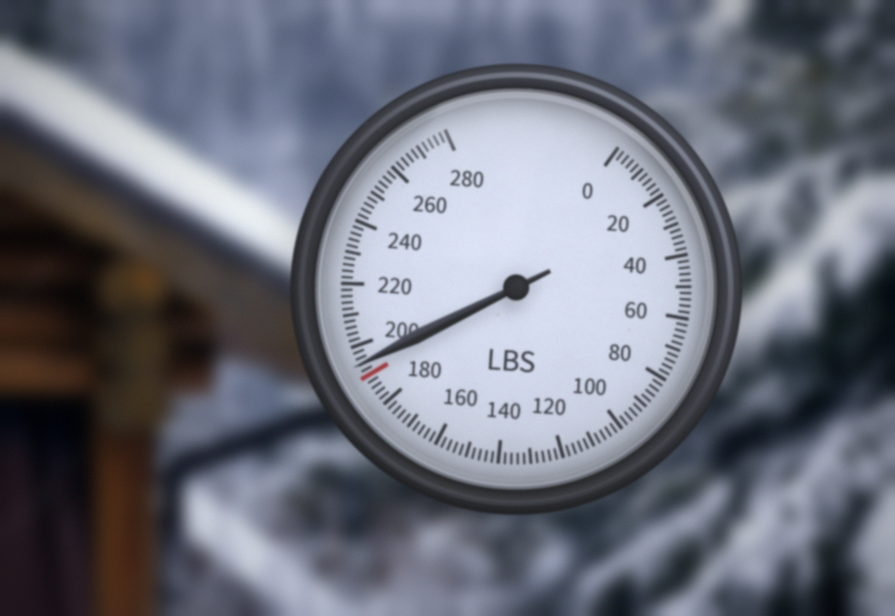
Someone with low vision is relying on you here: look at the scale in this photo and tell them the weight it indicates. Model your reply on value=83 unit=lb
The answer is value=194 unit=lb
